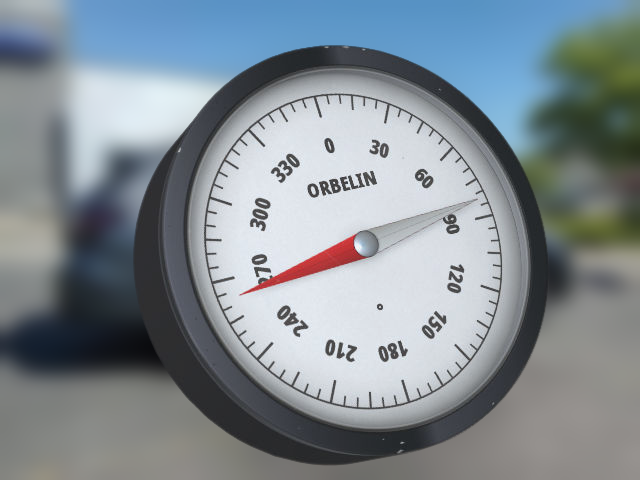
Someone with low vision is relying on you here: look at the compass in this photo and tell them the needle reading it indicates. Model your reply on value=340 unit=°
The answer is value=262.5 unit=°
